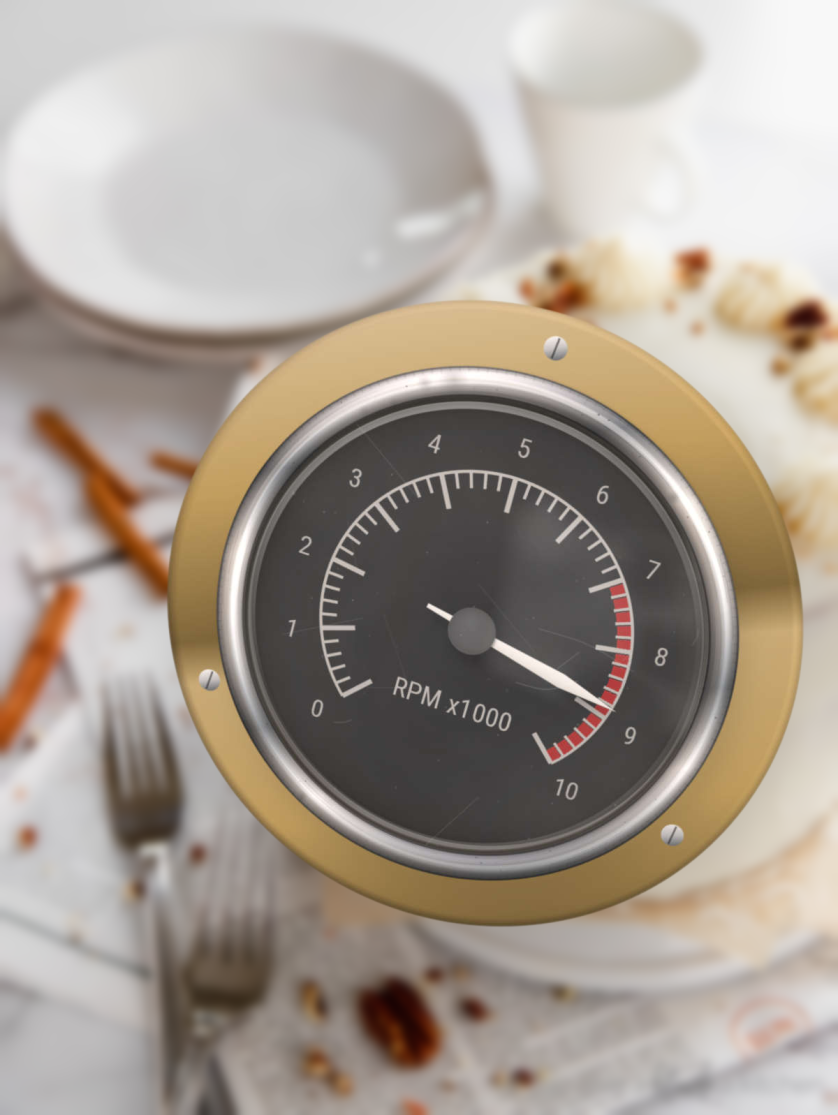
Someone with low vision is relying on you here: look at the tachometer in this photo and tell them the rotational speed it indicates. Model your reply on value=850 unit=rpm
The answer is value=8800 unit=rpm
